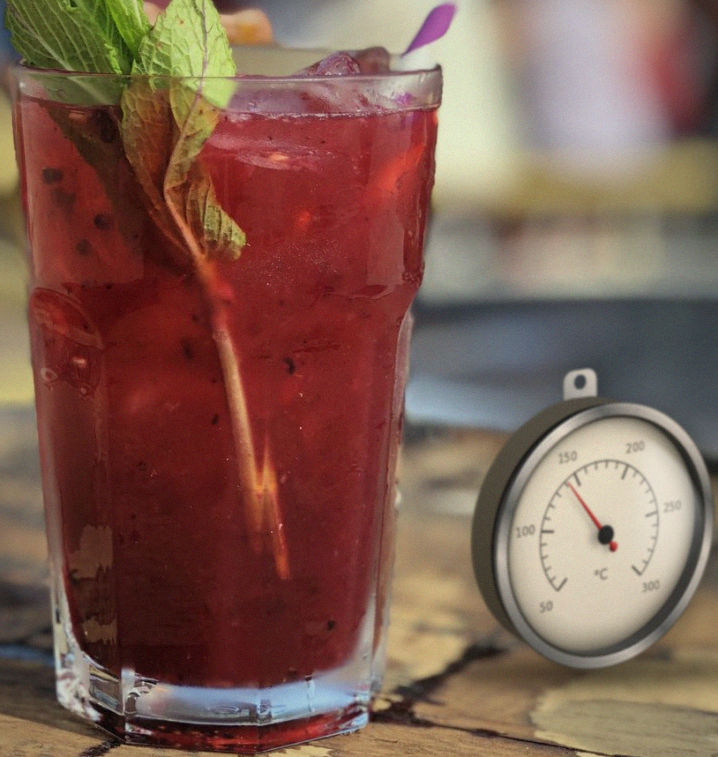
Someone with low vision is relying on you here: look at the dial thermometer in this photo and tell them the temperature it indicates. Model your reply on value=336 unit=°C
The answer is value=140 unit=°C
